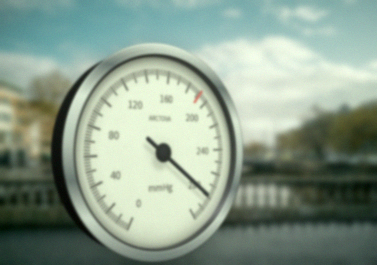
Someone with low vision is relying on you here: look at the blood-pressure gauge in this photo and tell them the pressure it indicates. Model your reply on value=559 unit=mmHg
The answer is value=280 unit=mmHg
